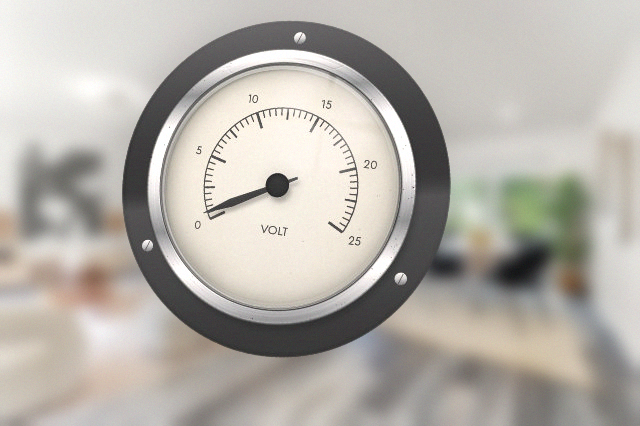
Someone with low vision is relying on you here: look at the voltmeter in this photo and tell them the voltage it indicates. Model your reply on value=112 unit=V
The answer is value=0.5 unit=V
